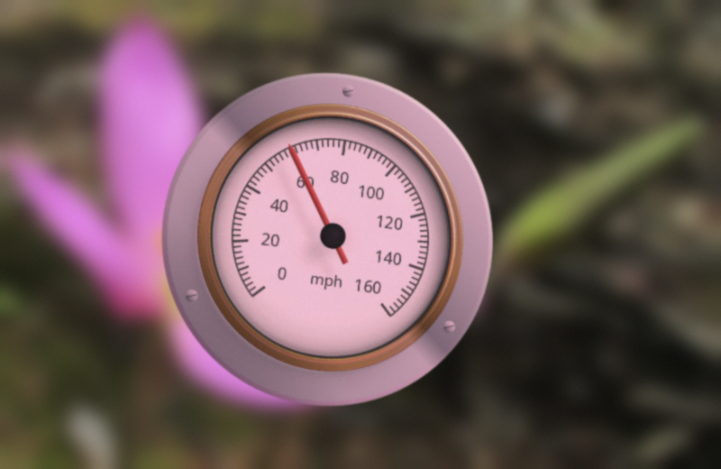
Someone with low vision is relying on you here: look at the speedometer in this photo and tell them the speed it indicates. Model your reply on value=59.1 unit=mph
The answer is value=60 unit=mph
